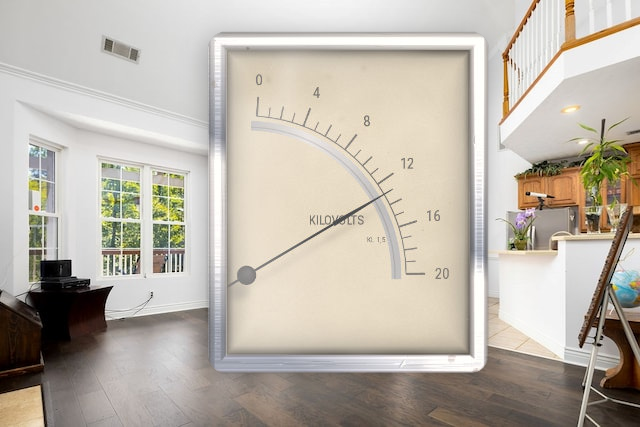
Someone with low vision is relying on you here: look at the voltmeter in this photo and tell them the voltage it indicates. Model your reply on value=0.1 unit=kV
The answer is value=13 unit=kV
